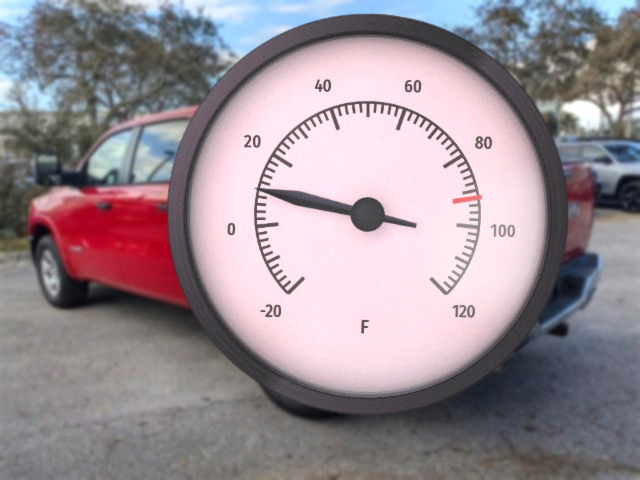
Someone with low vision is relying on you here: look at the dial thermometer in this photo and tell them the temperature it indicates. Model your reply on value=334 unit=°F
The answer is value=10 unit=°F
